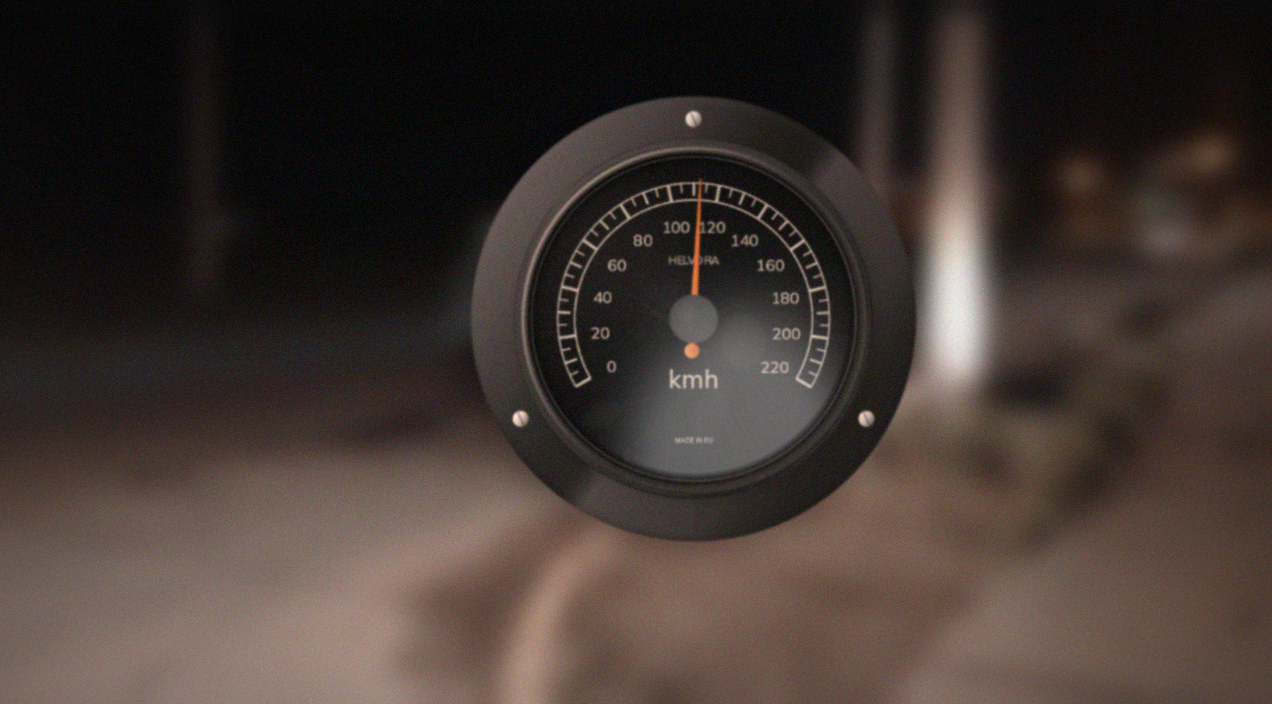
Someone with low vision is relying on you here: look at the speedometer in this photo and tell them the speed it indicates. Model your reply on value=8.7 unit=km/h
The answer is value=112.5 unit=km/h
